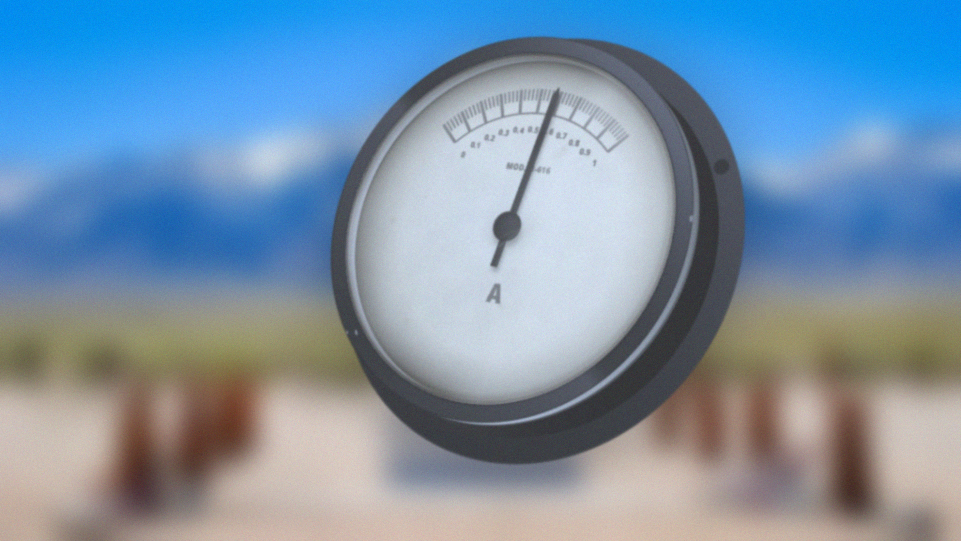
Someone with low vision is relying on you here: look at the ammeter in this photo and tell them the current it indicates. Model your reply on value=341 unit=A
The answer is value=0.6 unit=A
